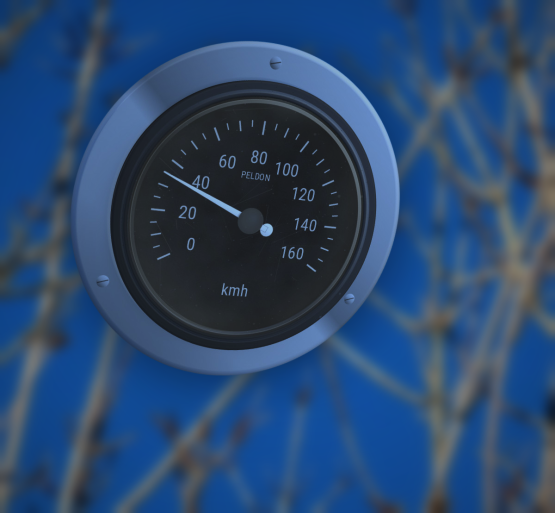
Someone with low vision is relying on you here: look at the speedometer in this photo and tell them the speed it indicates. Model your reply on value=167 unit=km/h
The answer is value=35 unit=km/h
